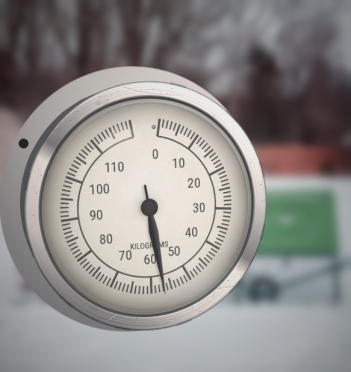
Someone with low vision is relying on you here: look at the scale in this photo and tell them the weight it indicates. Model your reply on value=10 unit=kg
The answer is value=57 unit=kg
